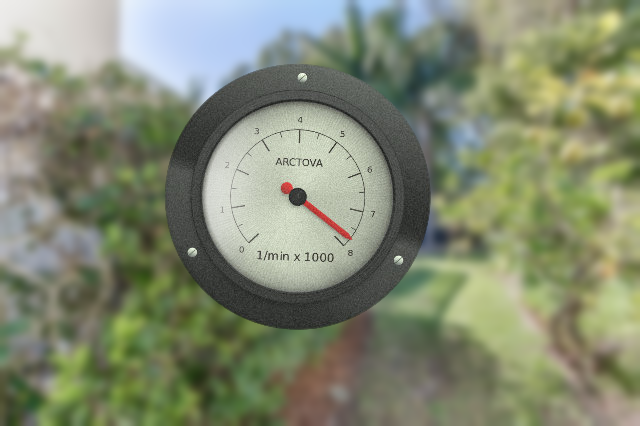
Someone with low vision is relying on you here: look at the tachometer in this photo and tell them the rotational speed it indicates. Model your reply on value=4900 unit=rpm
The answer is value=7750 unit=rpm
